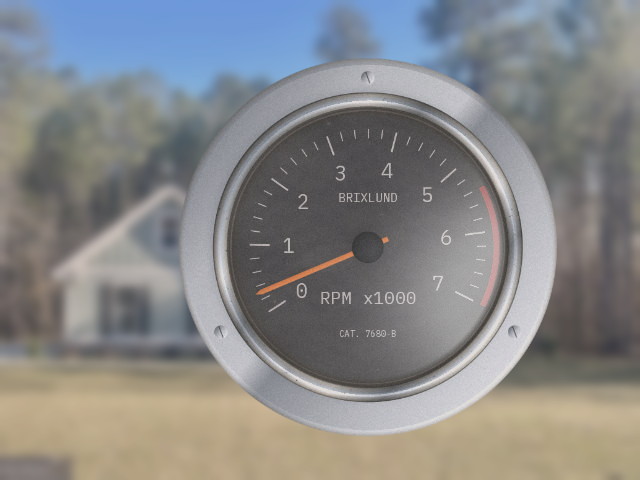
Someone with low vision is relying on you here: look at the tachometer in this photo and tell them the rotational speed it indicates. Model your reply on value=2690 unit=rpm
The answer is value=300 unit=rpm
